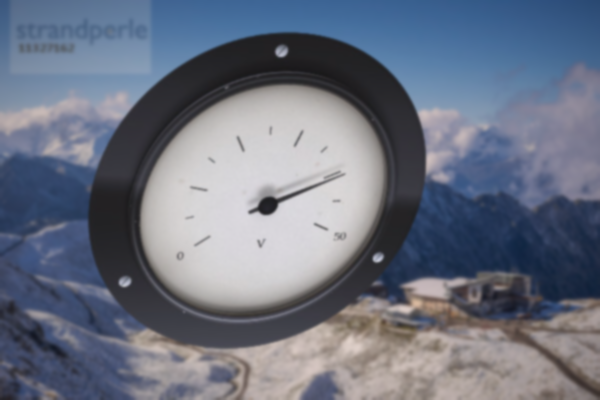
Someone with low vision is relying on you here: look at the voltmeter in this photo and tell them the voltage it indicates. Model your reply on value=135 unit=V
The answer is value=40 unit=V
